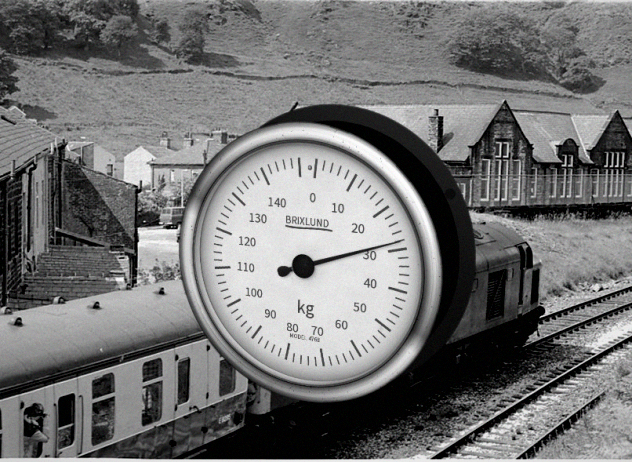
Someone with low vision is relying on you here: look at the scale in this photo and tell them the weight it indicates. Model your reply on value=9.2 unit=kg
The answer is value=28 unit=kg
